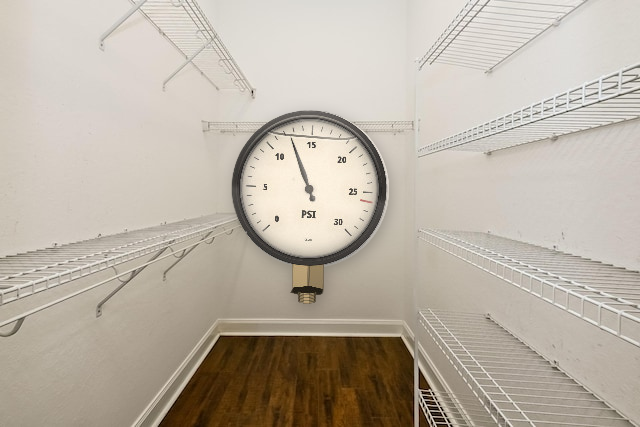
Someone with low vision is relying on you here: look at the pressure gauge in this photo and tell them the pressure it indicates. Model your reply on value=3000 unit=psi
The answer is value=12.5 unit=psi
